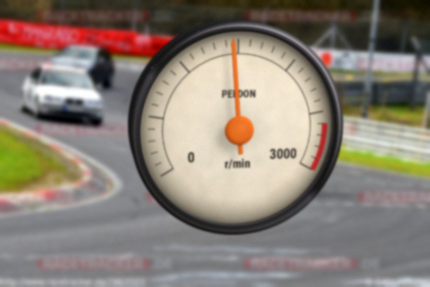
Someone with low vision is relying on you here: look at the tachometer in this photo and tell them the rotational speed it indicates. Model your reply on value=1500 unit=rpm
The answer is value=1450 unit=rpm
